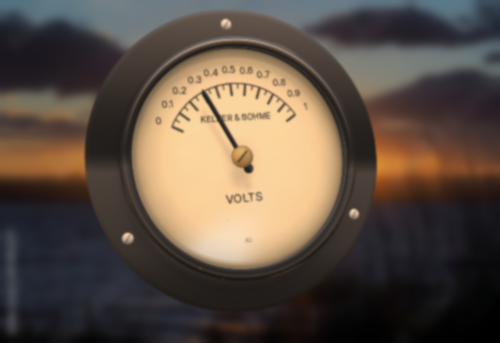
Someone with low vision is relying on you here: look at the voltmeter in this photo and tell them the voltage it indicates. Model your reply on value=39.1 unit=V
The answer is value=0.3 unit=V
